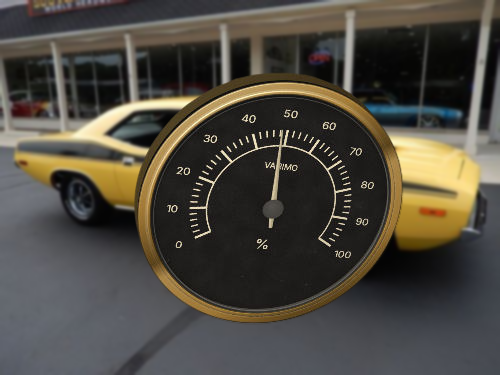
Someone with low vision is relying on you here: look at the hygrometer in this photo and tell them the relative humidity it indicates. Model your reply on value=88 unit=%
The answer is value=48 unit=%
